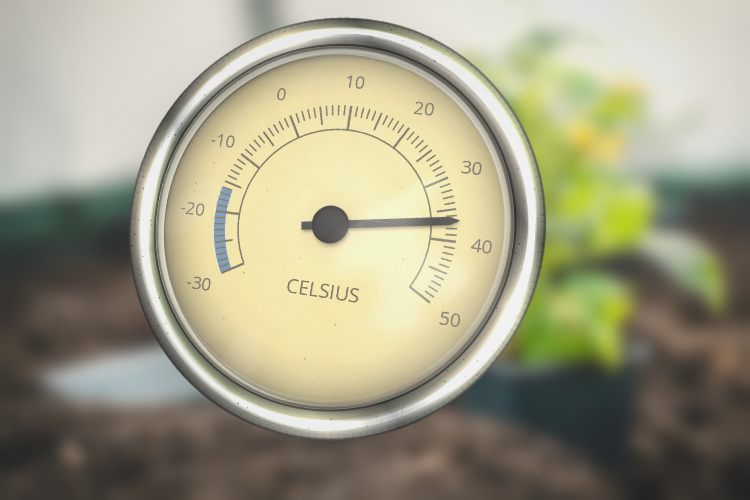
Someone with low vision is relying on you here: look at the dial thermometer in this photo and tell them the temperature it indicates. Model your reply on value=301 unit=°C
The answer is value=37 unit=°C
